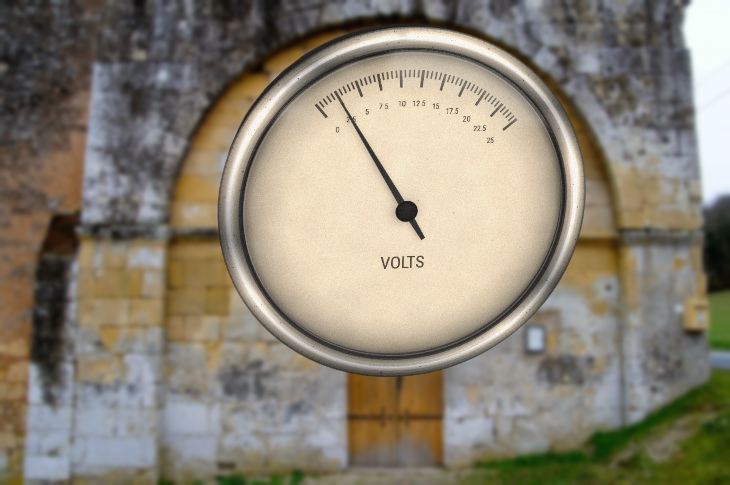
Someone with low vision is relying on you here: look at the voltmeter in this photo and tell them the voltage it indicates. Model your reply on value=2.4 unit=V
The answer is value=2.5 unit=V
